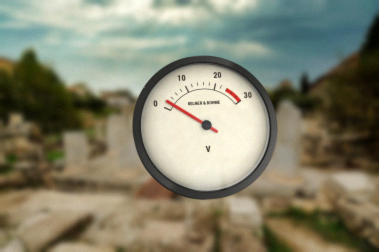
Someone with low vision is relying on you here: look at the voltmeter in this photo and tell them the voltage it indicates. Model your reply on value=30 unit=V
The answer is value=2 unit=V
